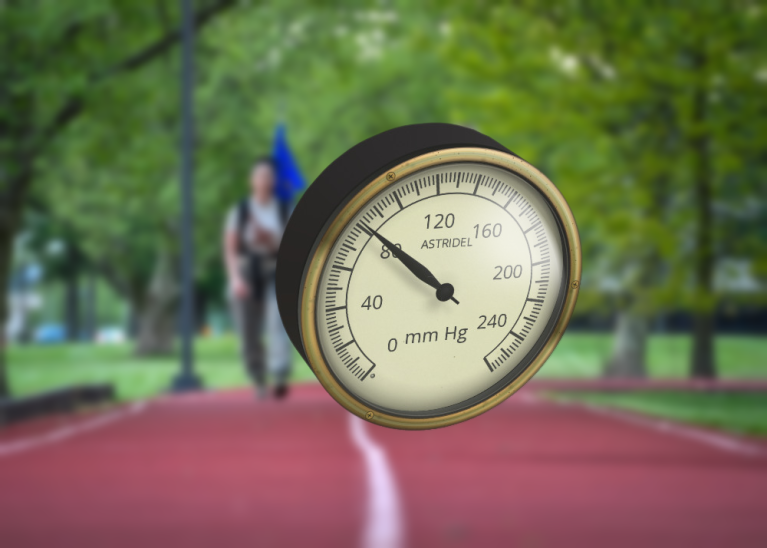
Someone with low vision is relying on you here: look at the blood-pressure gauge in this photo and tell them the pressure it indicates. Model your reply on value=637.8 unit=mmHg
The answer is value=82 unit=mmHg
